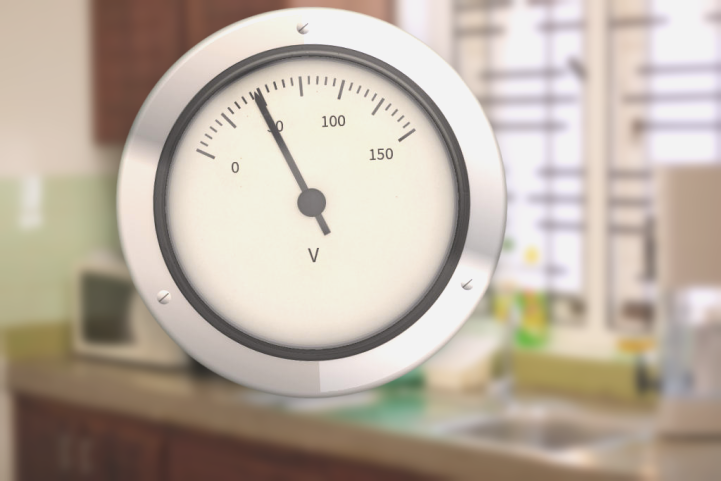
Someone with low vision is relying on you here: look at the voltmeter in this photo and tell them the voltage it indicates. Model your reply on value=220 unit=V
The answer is value=47.5 unit=V
